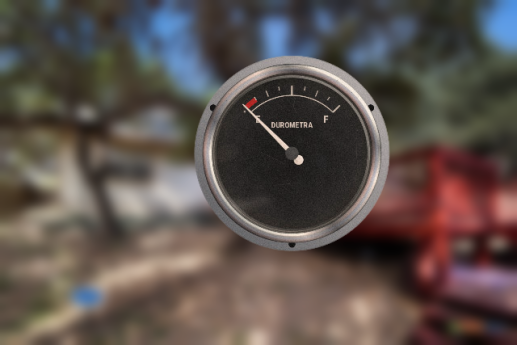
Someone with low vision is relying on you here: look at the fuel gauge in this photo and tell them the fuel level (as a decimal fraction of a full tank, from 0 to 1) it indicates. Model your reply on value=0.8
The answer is value=0
